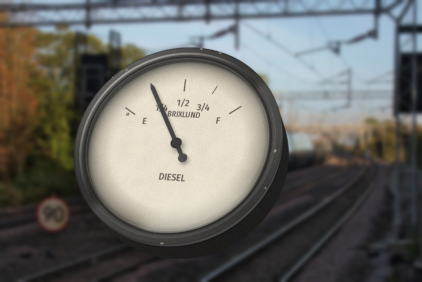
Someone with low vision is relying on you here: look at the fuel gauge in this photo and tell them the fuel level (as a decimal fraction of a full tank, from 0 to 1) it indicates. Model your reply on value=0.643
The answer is value=0.25
